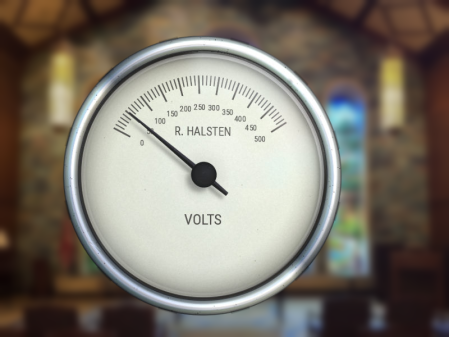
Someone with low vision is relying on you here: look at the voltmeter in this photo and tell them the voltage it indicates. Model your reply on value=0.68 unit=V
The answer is value=50 unit=V
